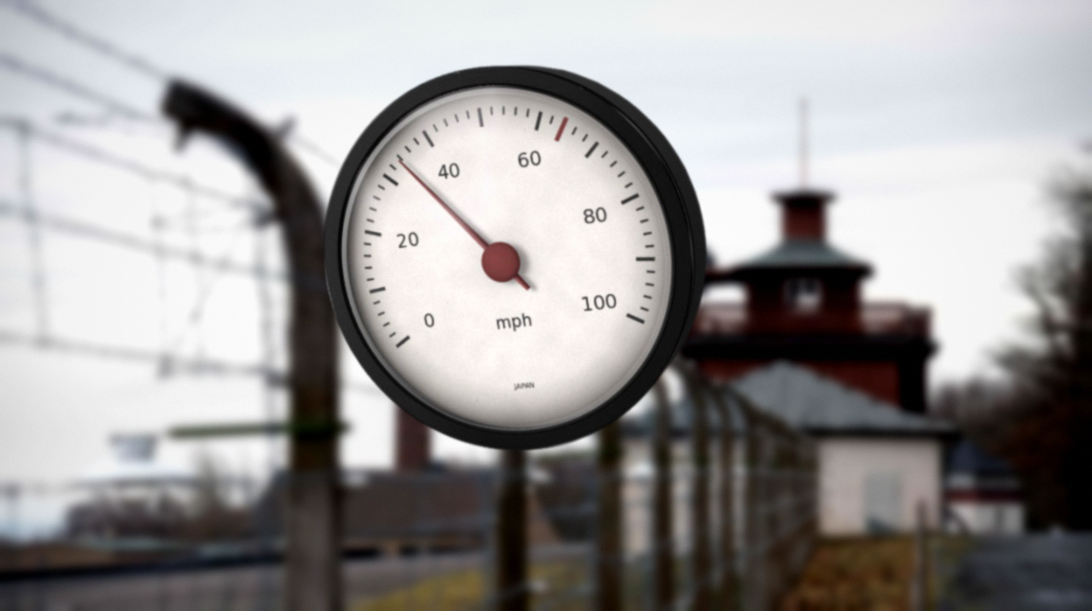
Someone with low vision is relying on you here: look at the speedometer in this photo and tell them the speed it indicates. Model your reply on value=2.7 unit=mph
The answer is value=34 unit=mph
